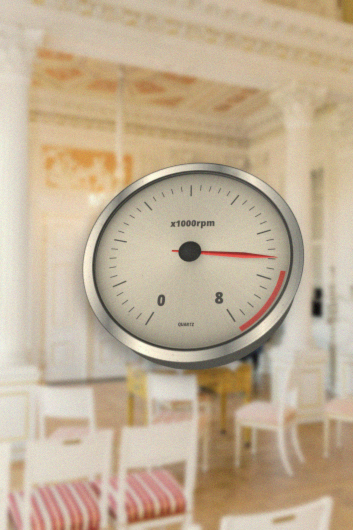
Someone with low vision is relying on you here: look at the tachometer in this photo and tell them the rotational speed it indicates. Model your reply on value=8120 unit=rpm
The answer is value=6600 unit=rpm
